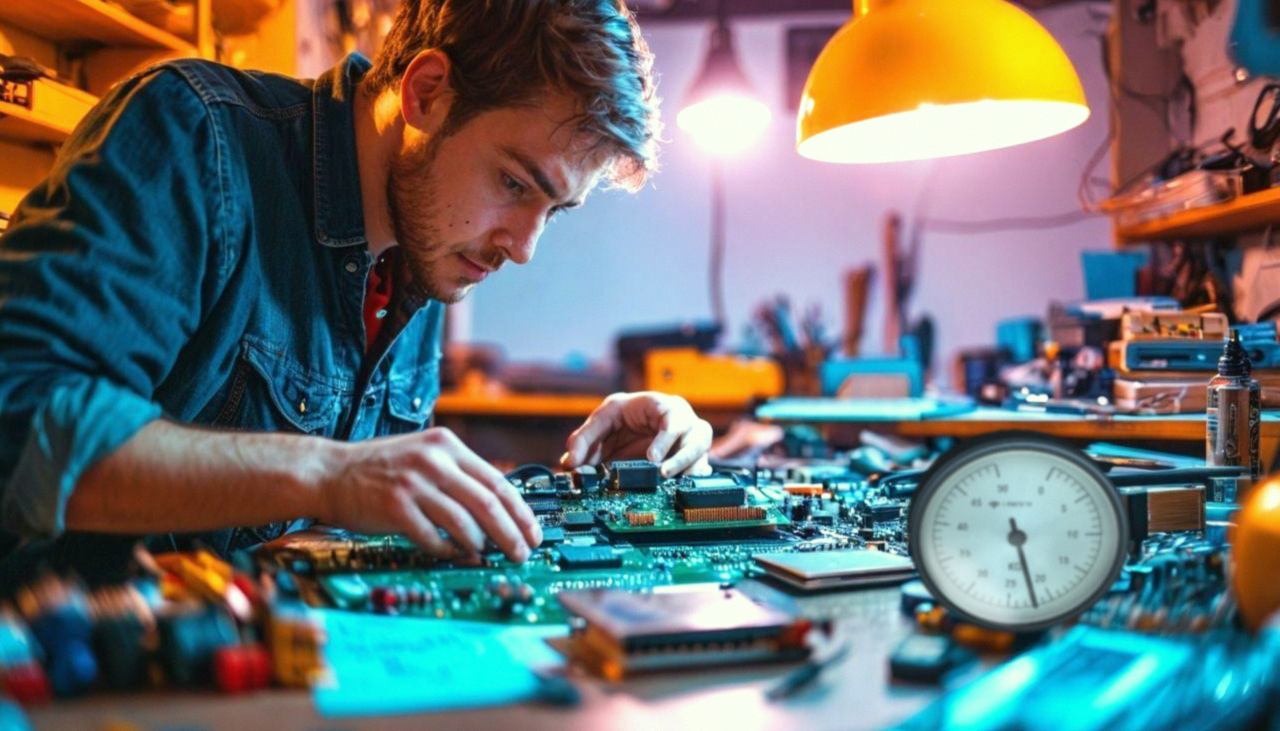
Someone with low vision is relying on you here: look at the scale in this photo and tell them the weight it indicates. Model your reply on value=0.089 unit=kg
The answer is value=22 unit=kg
